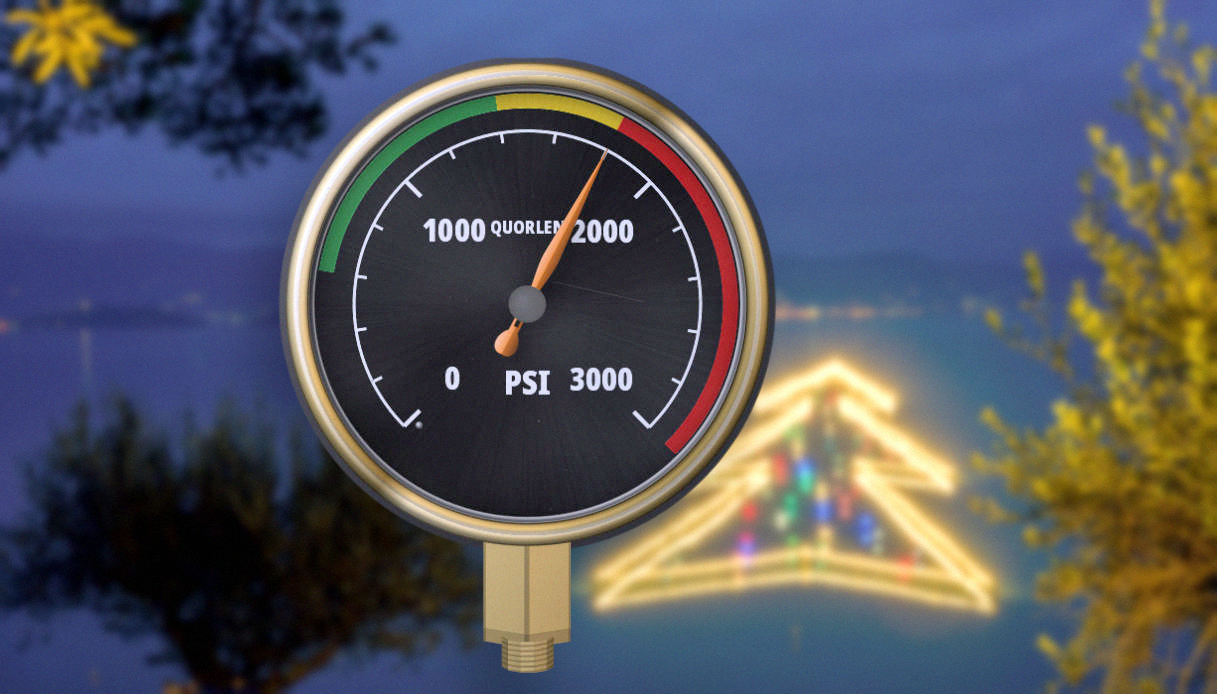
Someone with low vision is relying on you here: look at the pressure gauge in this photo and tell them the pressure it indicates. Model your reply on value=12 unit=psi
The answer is value=1800 unit=psi
